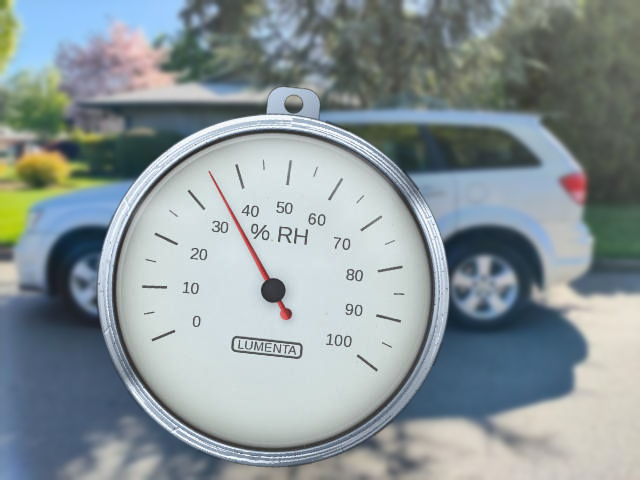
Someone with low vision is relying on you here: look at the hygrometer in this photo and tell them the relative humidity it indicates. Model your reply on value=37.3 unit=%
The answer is value=35 unit=%
